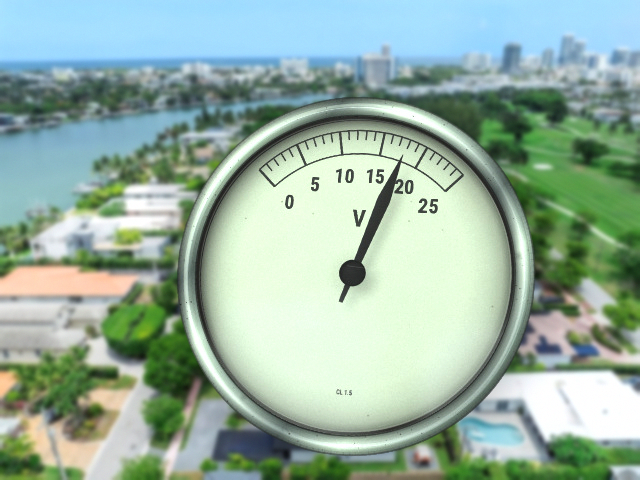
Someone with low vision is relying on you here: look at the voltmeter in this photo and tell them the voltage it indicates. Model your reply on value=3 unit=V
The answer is value=18 unit=V
